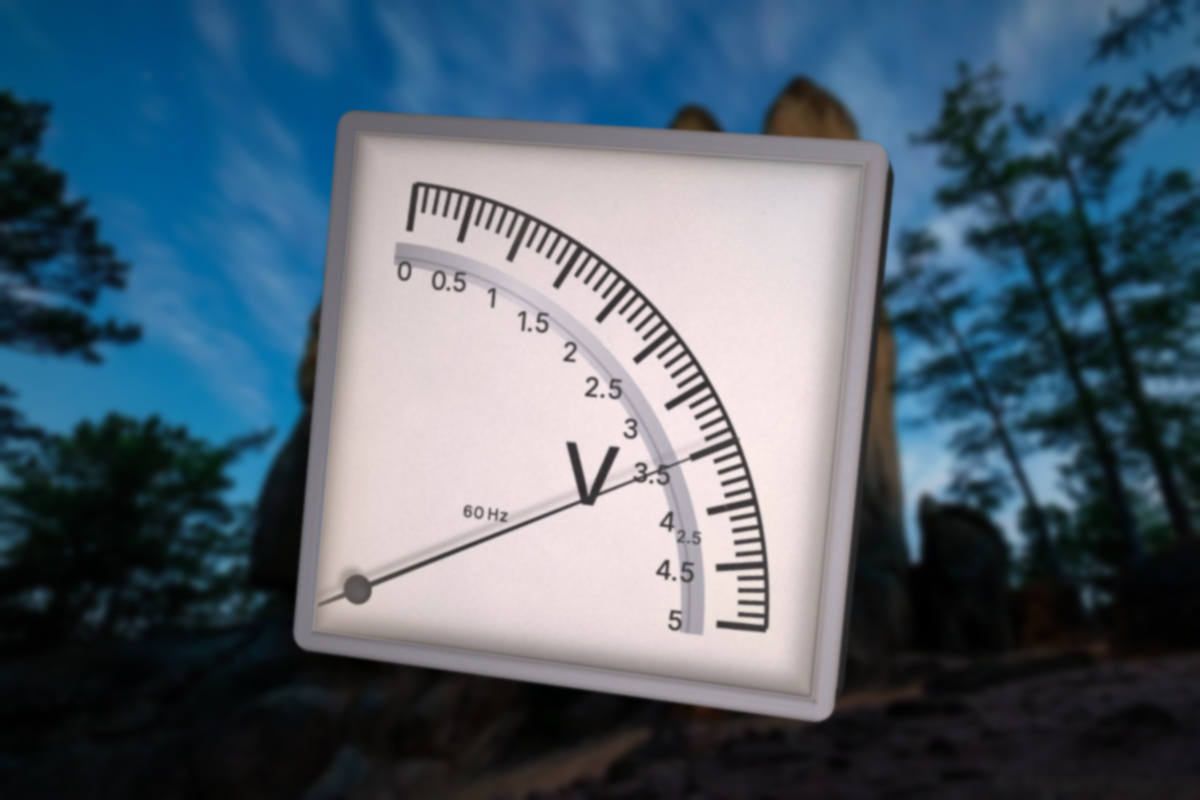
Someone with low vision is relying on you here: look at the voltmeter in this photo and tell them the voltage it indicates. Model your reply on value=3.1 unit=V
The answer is value=3.5 unit=V
